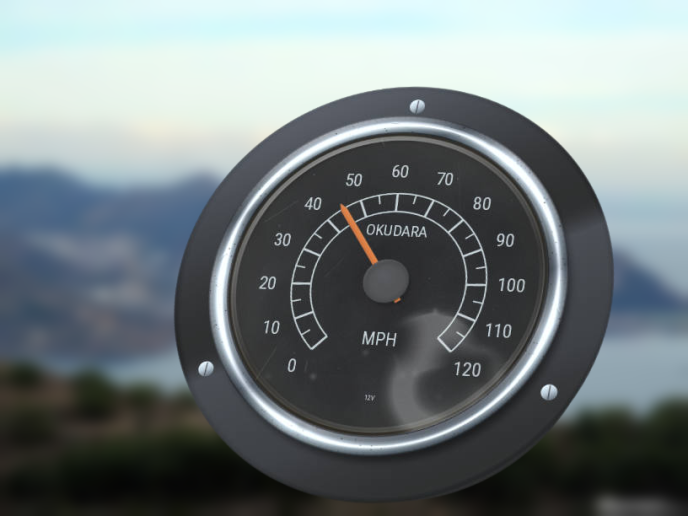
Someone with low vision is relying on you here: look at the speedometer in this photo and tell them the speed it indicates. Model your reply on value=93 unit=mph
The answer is value=45 unit=mph
